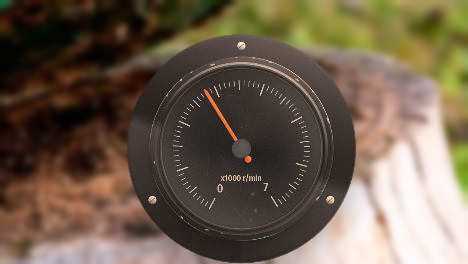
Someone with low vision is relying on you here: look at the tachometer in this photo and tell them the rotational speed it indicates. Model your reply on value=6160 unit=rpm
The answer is value=2800 unit=rpm
